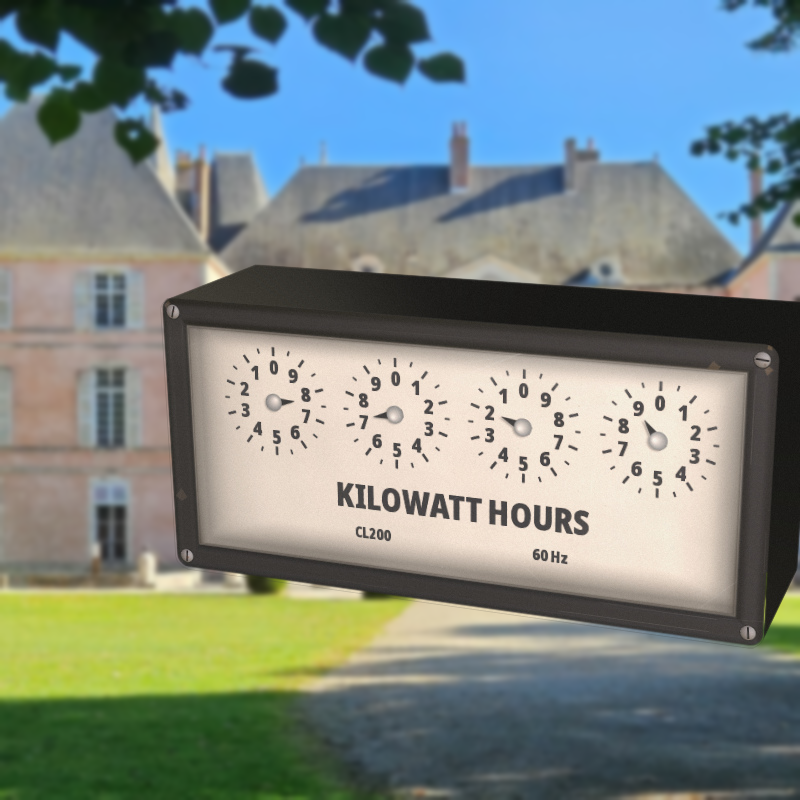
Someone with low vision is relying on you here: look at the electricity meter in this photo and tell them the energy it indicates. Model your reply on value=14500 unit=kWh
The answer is value=7719 unit=kWh
